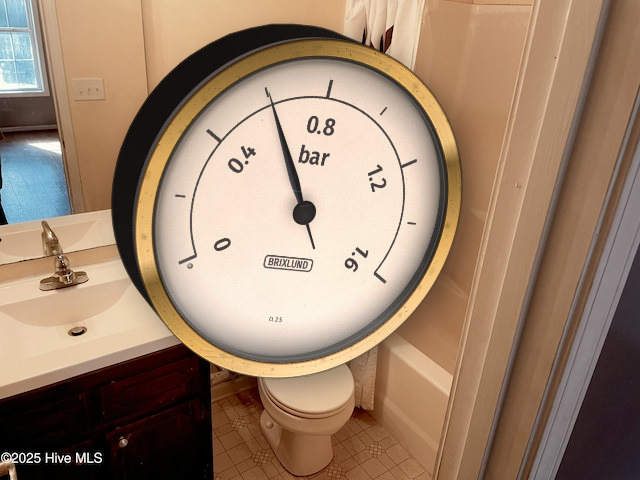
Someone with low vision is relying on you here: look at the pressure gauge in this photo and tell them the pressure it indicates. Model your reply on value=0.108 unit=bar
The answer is value=0.6 unit=bar
